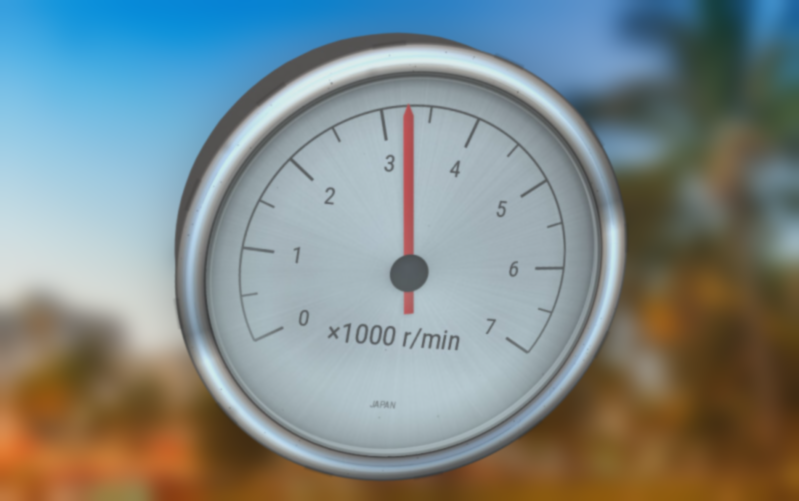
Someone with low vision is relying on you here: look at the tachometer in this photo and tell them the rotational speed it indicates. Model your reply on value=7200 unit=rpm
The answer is value=3250 unit=rpm
